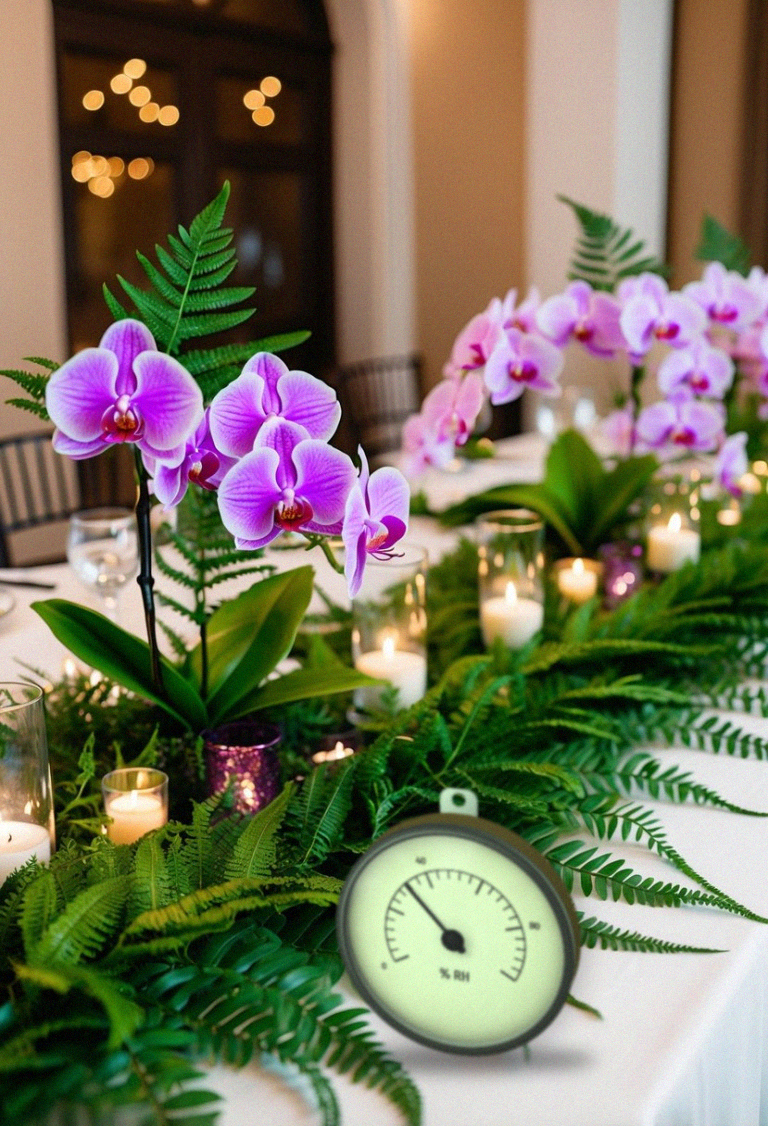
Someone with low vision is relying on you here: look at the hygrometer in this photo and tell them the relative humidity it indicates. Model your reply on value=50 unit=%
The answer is value=32 unit=%
